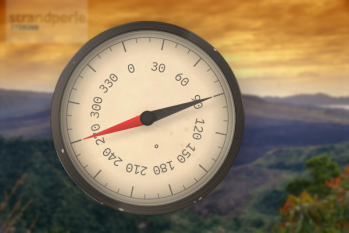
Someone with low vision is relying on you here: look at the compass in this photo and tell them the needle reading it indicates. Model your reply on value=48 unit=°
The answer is value=270 unit=°
